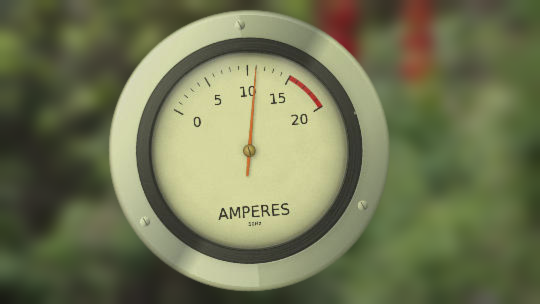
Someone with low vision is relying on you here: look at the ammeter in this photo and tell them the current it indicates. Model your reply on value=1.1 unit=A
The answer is value=11 unit=A
